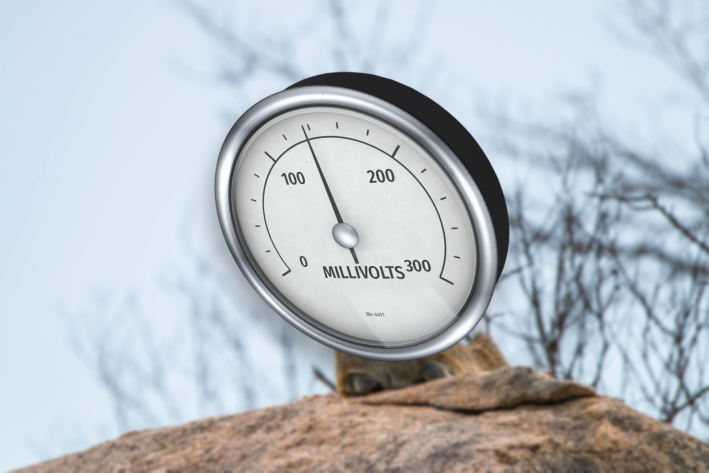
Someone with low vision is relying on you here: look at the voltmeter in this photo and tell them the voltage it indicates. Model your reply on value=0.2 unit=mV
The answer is value=140 unit=mV
